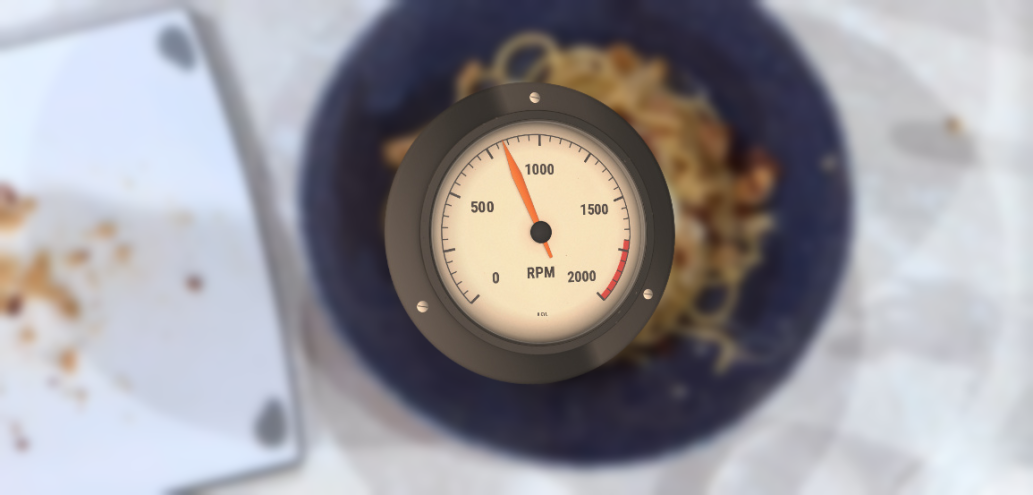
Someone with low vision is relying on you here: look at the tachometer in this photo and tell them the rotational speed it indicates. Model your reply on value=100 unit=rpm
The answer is value=825 unit=rpm
